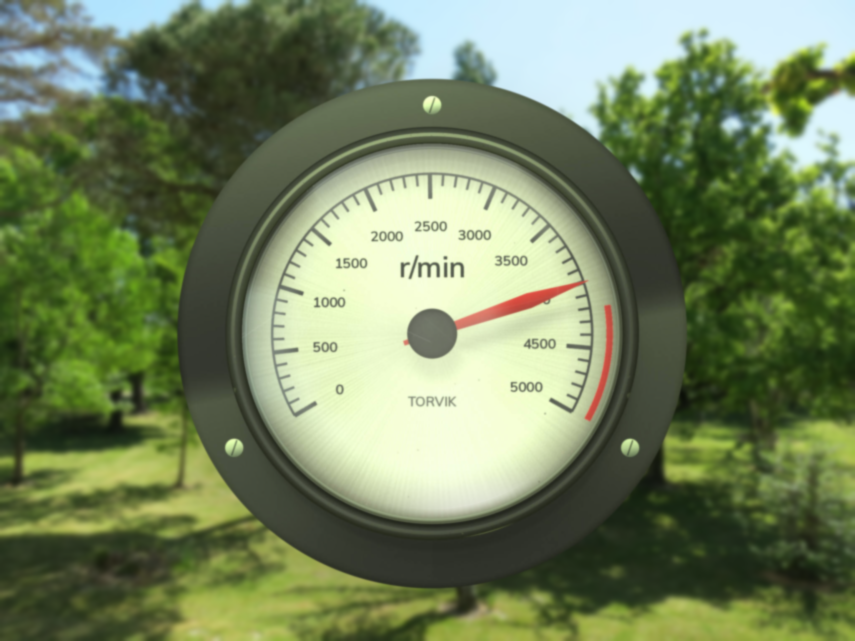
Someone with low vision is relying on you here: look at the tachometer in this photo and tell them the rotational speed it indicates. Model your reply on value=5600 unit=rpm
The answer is value=4000 unit=rpm
